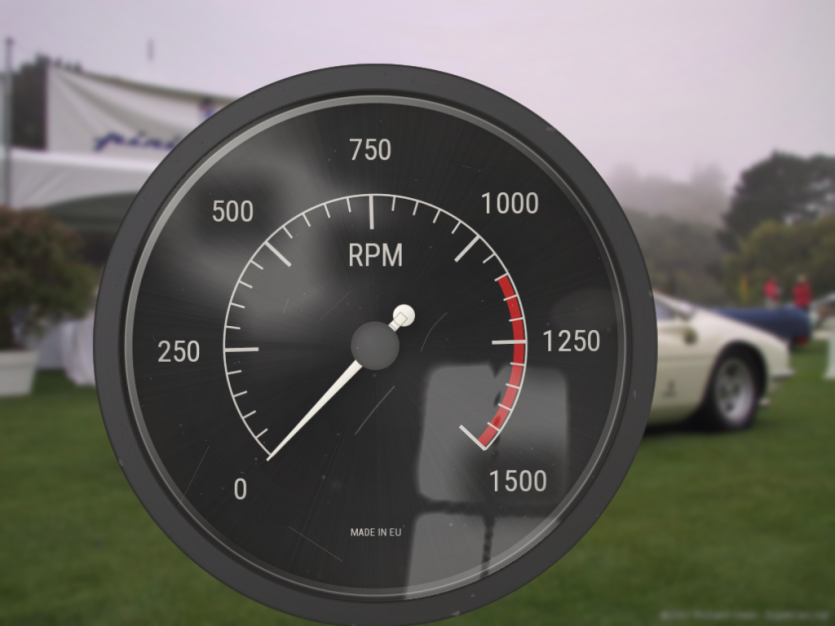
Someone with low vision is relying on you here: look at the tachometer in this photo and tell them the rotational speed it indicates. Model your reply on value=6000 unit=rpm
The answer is value=0 unit=rpm
